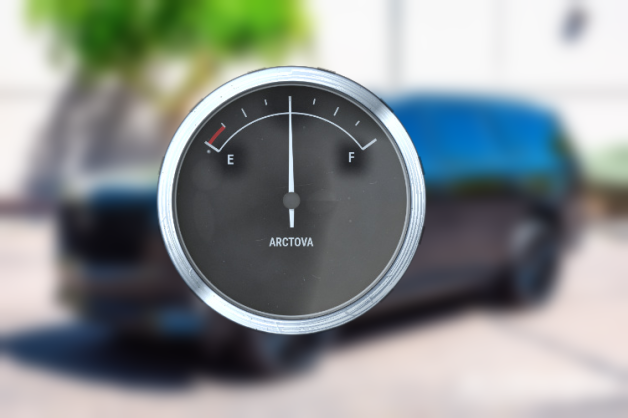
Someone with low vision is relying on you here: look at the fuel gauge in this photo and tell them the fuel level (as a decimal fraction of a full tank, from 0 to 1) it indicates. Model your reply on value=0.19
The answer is value=0.5
